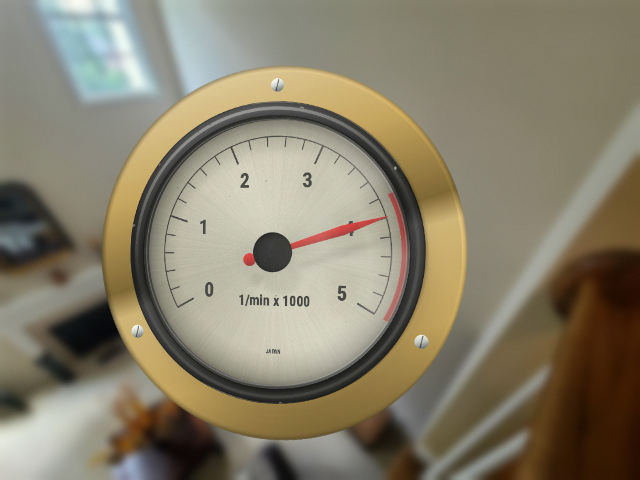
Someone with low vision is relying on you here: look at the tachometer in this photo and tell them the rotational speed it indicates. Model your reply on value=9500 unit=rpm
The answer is value=4000 unit=rpm
